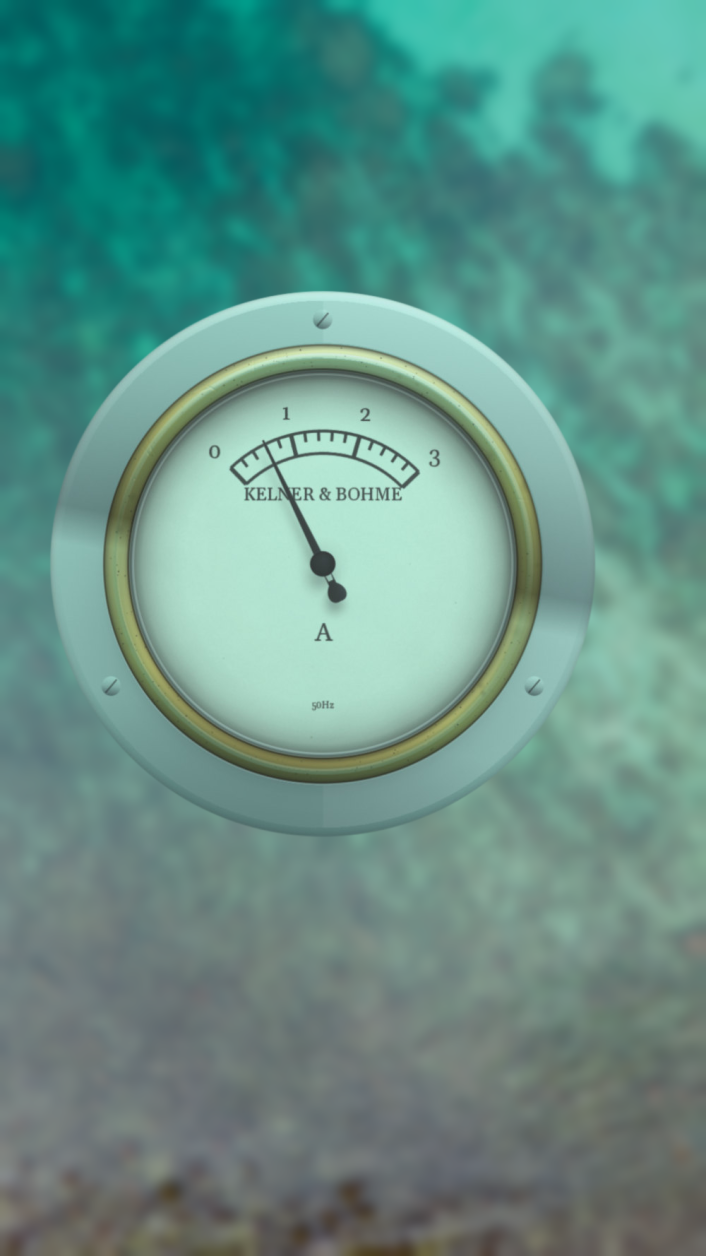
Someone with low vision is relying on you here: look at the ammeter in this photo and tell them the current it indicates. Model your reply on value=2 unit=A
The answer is value=0.6 unit=A
